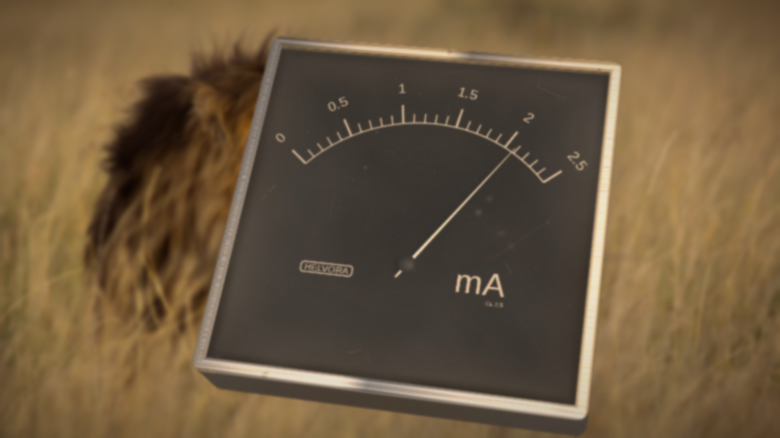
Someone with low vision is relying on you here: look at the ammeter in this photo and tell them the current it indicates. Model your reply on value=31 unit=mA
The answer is value=2.1 unit=mA
